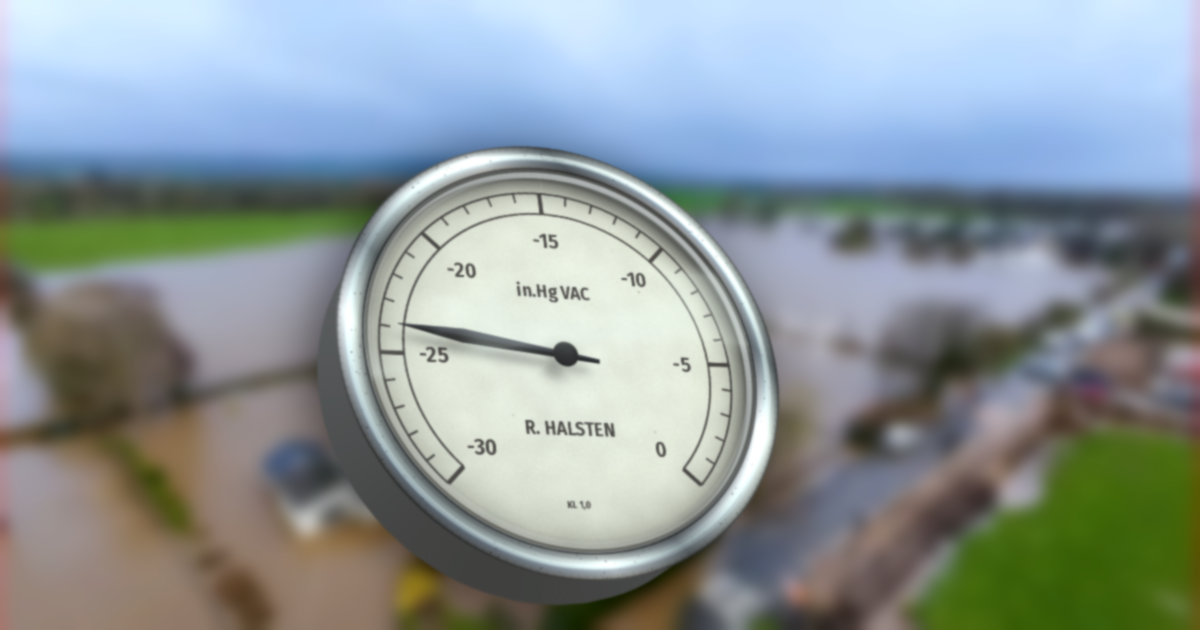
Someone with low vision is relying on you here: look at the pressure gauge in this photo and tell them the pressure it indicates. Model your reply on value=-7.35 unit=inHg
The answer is value=-24 unit=inHg
